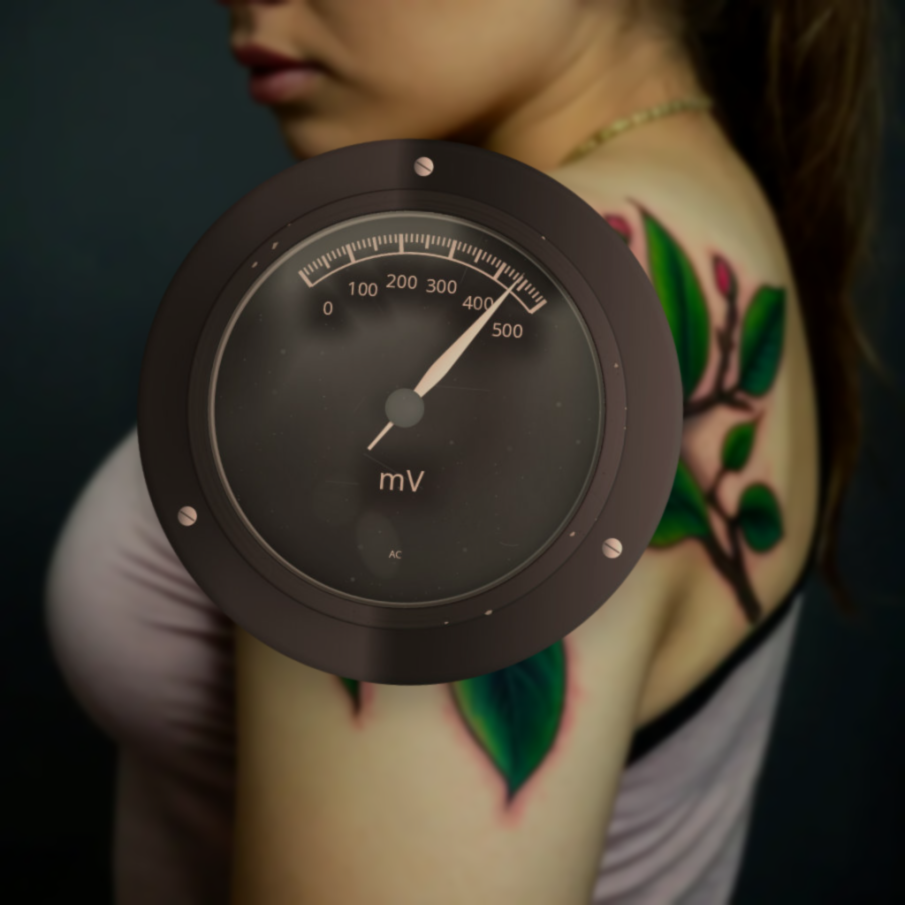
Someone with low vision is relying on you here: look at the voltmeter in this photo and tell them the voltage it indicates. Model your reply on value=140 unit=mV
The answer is value=440 unit=mV
